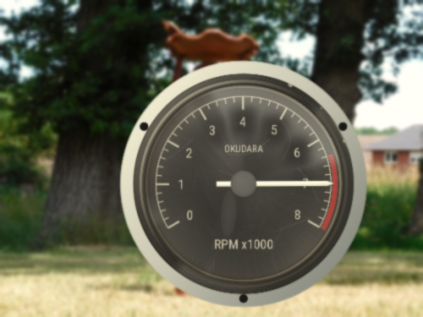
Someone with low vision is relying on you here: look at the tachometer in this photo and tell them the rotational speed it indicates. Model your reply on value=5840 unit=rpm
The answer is value=7000 unit=rpm
